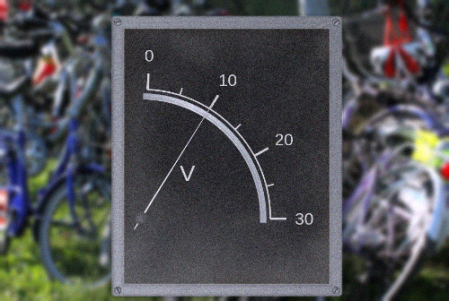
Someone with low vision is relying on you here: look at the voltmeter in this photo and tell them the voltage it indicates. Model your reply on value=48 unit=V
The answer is value=10 unit=V
